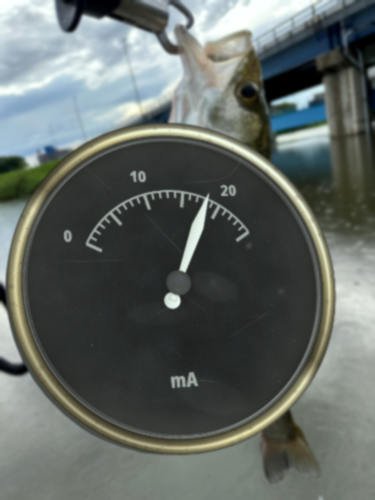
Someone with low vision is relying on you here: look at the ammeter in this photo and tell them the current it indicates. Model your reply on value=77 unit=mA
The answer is value=18 unit=mA
